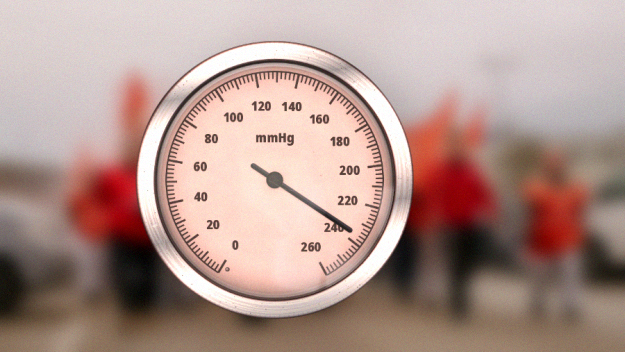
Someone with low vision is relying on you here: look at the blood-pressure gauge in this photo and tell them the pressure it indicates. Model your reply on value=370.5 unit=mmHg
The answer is value=236 unit=mmHg
